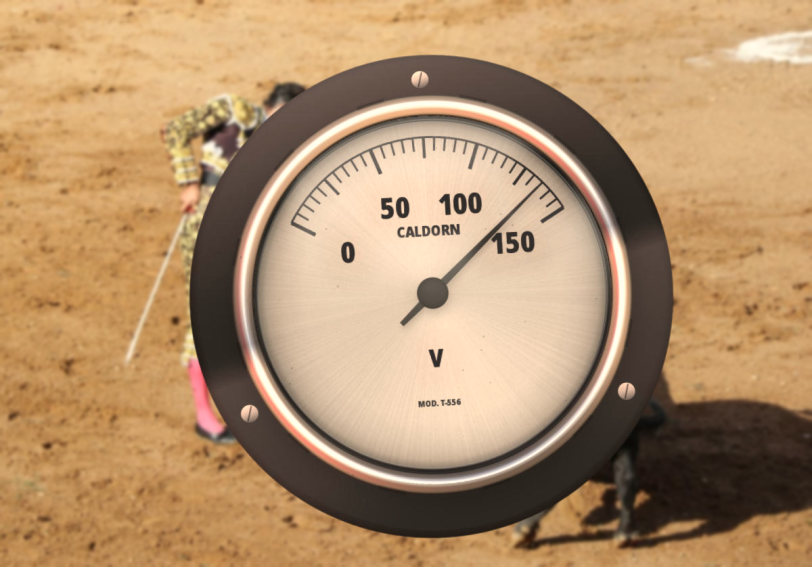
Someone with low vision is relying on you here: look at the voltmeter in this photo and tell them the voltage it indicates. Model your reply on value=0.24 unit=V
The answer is value=135 unit=V
